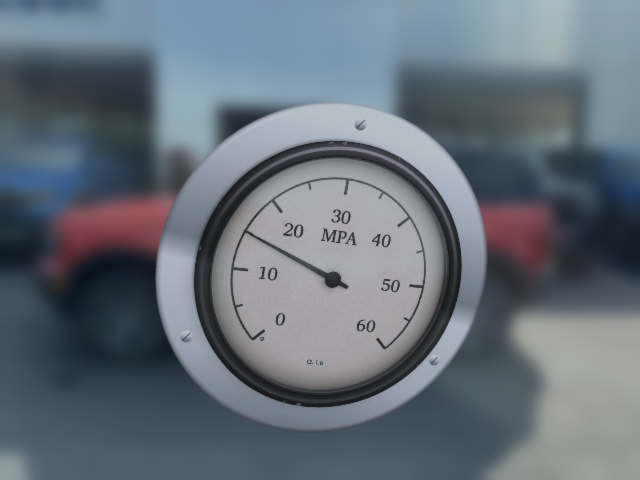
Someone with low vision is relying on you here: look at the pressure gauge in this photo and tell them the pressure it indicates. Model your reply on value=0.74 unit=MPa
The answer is value=15 unit=MPa
